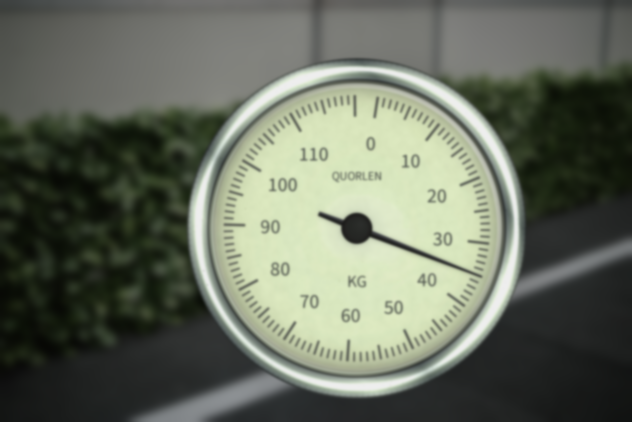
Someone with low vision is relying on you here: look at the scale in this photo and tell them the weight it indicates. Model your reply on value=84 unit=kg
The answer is value=35 unit=kg
